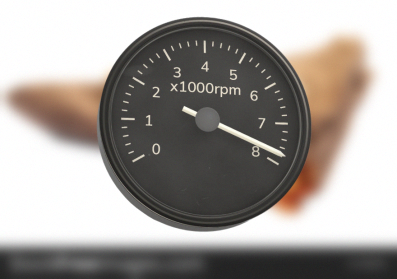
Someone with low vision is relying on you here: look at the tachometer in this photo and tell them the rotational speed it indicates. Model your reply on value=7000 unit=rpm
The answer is value=7800 unit=rpm
